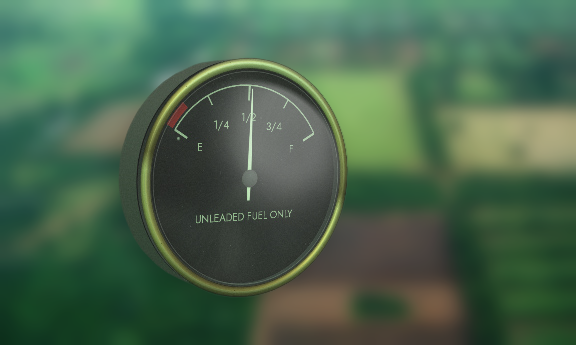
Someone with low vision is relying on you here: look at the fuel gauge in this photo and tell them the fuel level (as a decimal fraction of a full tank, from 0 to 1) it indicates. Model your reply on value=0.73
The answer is value=0.5
